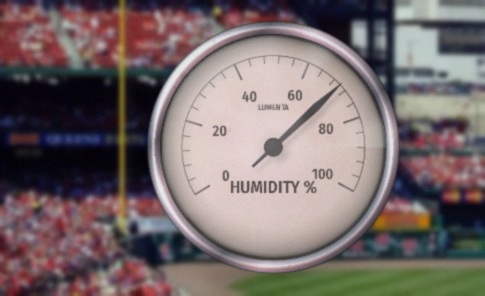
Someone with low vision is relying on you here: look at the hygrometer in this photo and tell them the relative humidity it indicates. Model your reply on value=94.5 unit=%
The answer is value=70 unit=%
